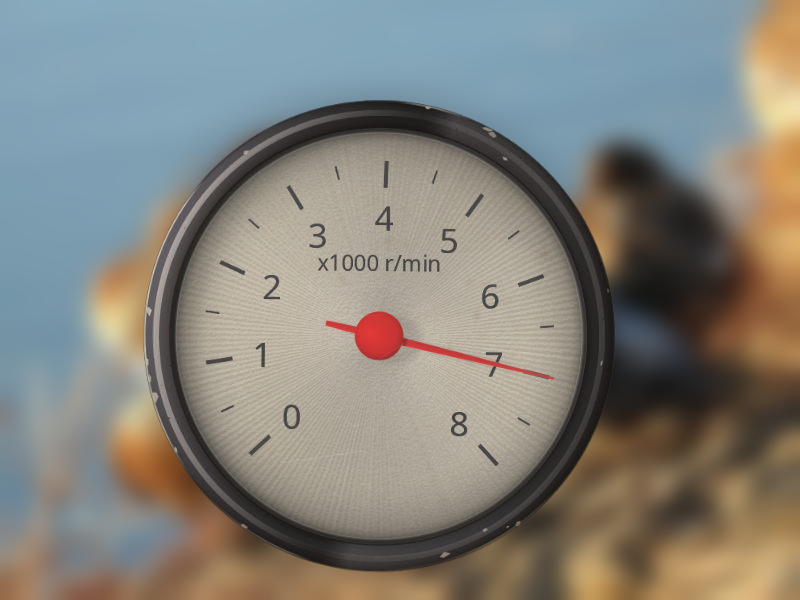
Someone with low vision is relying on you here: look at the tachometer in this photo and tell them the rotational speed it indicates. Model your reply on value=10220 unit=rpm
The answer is value=7000 unit=rpm
